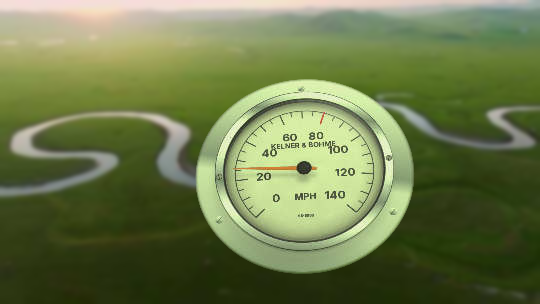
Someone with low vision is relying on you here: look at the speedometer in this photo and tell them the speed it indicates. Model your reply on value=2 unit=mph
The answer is value=25 unit=mph
